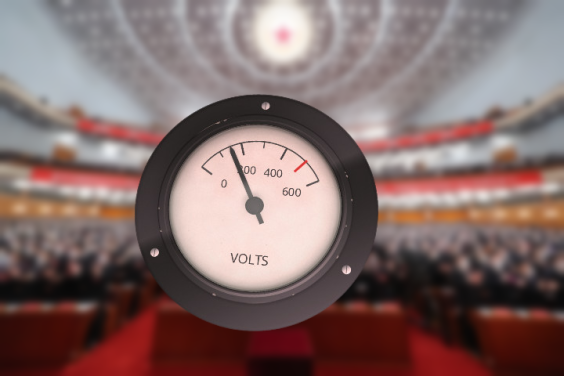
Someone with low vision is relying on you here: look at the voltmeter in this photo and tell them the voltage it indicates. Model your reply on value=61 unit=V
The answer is value=150 unit=V
